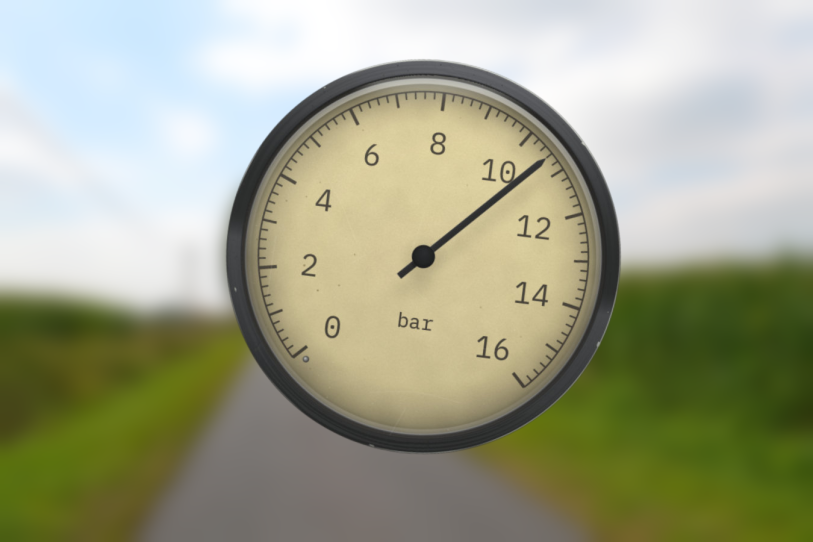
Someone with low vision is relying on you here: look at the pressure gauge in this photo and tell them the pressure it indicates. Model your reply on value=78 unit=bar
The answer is value=10.6 unit=bar
